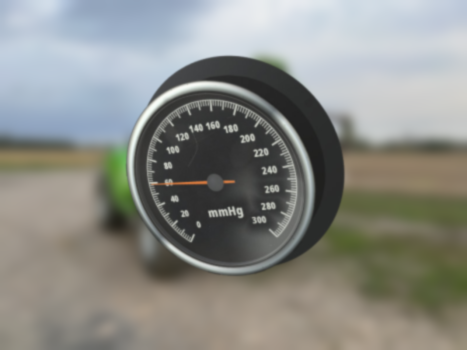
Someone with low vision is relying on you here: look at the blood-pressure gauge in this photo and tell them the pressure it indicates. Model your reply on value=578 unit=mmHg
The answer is value=60 unit=mmHg
